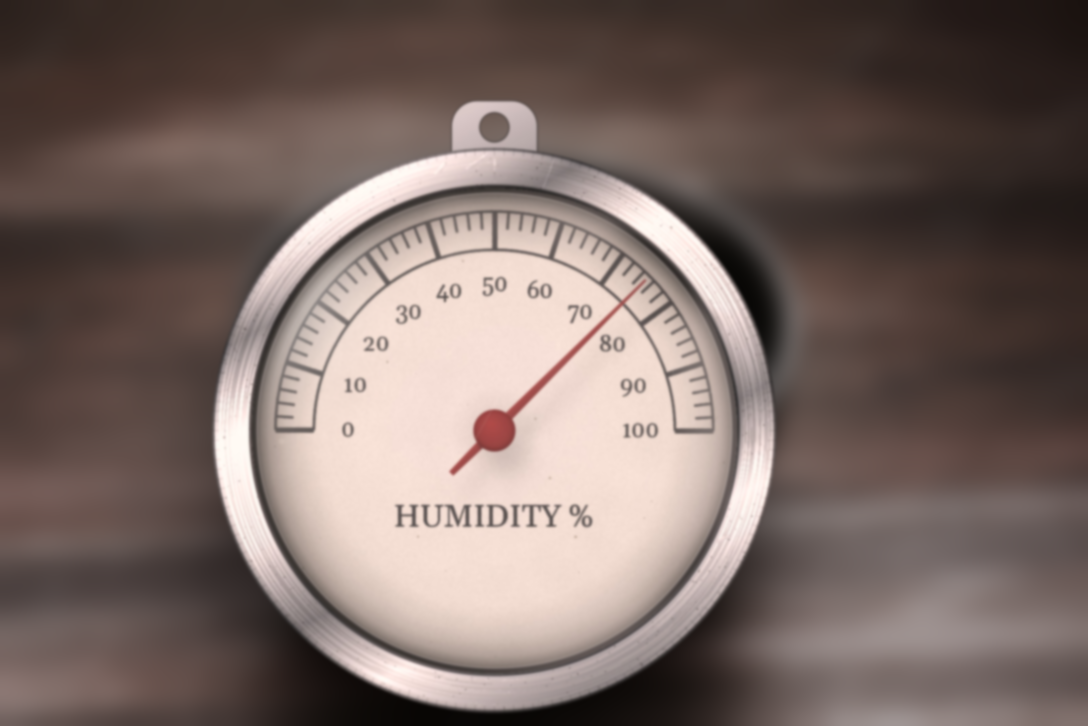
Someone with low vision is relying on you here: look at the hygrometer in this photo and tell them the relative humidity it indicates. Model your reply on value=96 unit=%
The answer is value=75 unit=%
